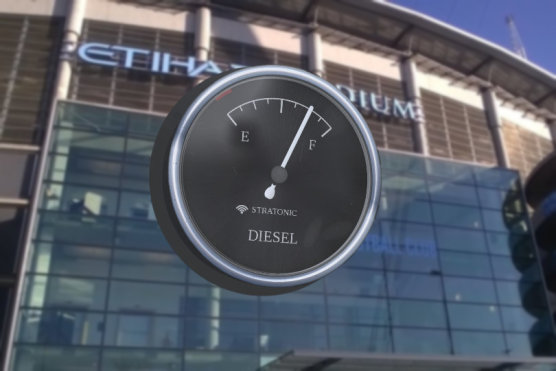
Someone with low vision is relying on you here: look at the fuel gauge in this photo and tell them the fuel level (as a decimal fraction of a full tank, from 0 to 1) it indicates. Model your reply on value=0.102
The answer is value=0.75
